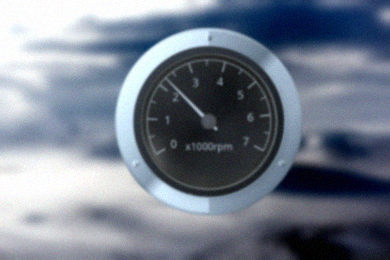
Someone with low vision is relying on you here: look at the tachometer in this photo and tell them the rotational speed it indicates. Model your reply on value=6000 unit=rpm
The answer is value=2250 unit=rpm
